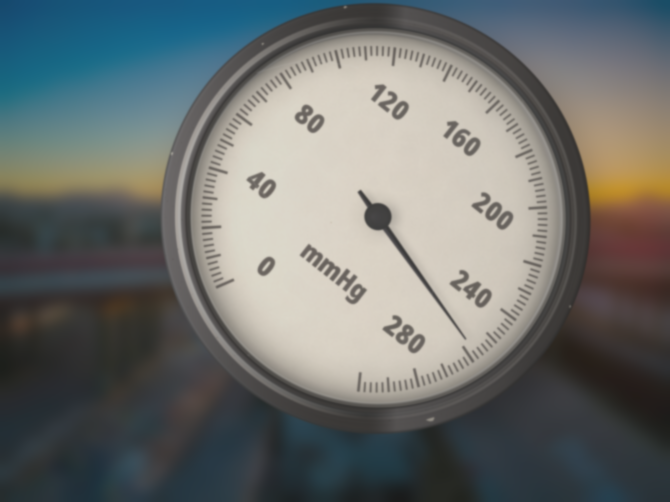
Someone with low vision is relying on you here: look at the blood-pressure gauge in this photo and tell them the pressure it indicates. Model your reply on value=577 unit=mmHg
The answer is value=258 unit=mmHg
